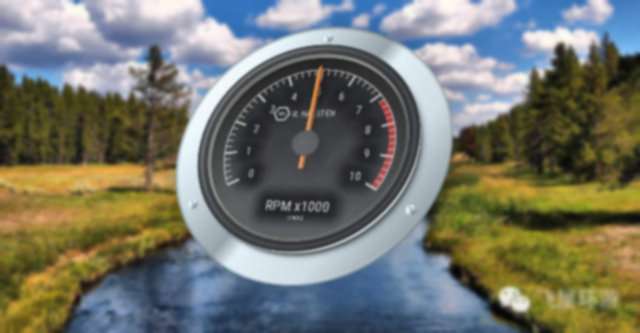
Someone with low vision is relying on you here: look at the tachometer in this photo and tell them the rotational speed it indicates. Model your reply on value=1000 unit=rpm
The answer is value=5000 unit=rpm
